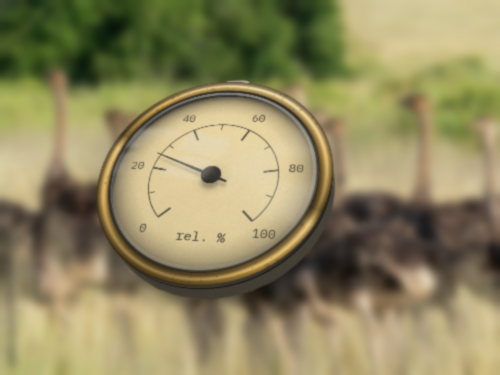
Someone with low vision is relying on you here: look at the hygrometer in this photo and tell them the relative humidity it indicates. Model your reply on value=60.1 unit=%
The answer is value=25 unit=%
